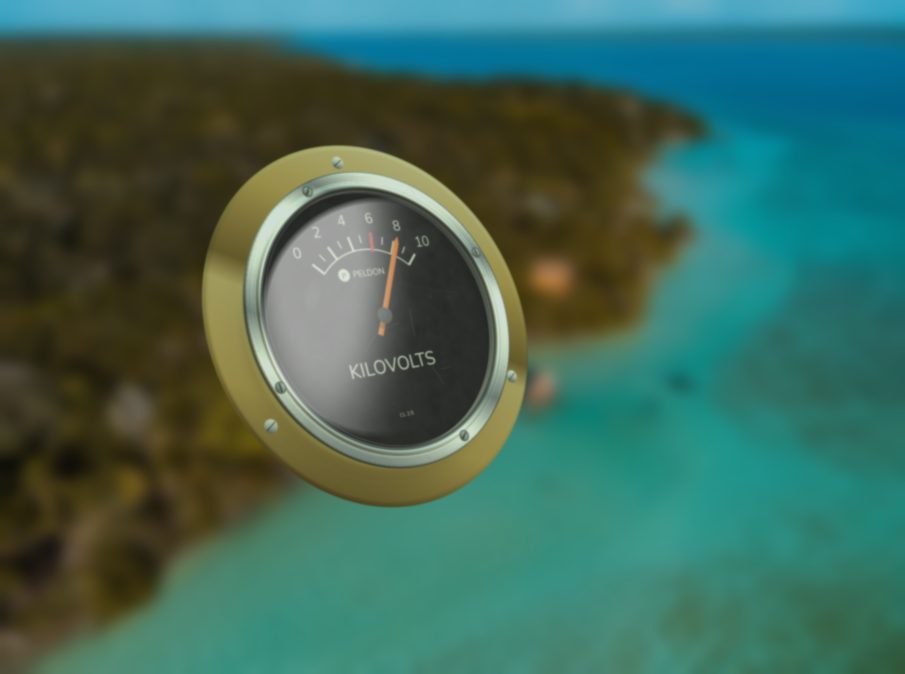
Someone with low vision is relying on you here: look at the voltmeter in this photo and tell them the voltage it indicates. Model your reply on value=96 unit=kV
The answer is value=8 unit=kV
